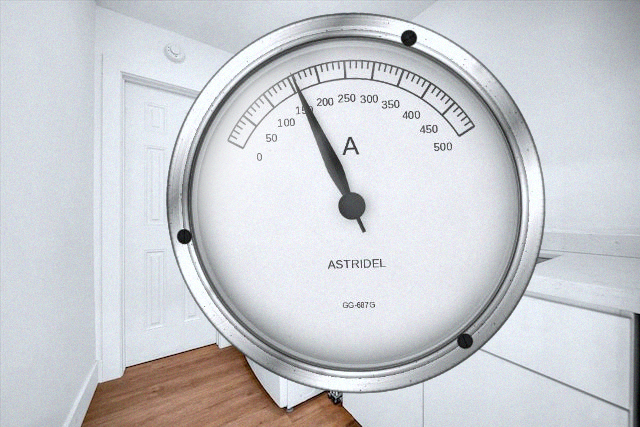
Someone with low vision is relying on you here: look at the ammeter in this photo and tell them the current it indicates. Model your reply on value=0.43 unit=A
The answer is value=160 unit=A
